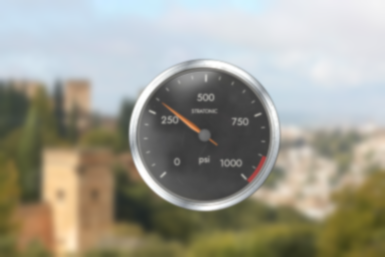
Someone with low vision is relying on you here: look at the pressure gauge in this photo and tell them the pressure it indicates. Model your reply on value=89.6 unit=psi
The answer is value=300 unit=psi
